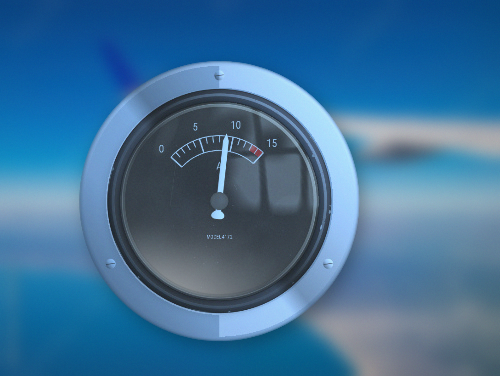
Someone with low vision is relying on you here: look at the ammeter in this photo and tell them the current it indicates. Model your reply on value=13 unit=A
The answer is value=9 unit=A
